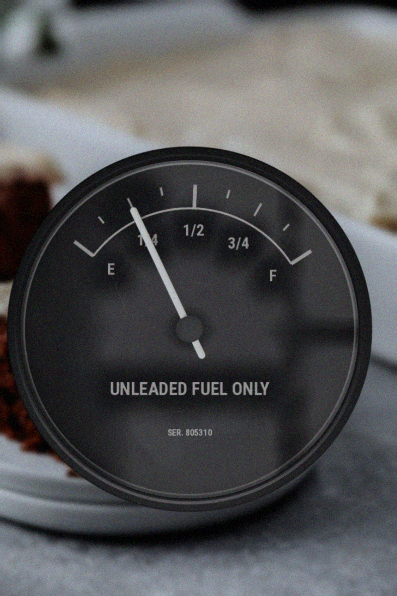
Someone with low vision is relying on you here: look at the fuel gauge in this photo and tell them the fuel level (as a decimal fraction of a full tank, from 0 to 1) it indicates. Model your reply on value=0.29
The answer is value=0.25
